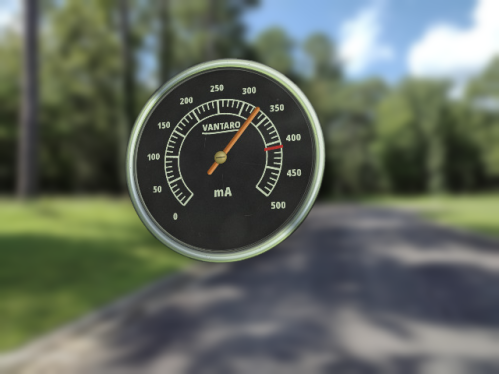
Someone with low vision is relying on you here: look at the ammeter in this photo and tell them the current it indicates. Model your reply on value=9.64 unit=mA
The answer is value=330 unit=mA
